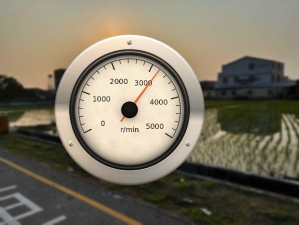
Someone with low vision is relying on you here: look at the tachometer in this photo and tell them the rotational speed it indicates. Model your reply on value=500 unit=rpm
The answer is value=3200 unit=rpm
